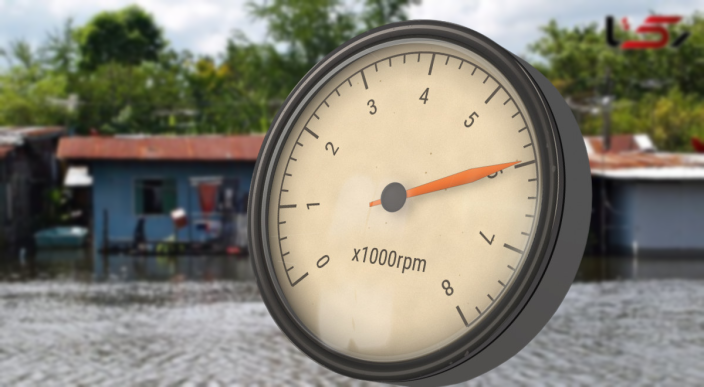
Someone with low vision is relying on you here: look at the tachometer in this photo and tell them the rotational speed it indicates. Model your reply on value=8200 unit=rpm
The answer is value=6000 unit=rpm
